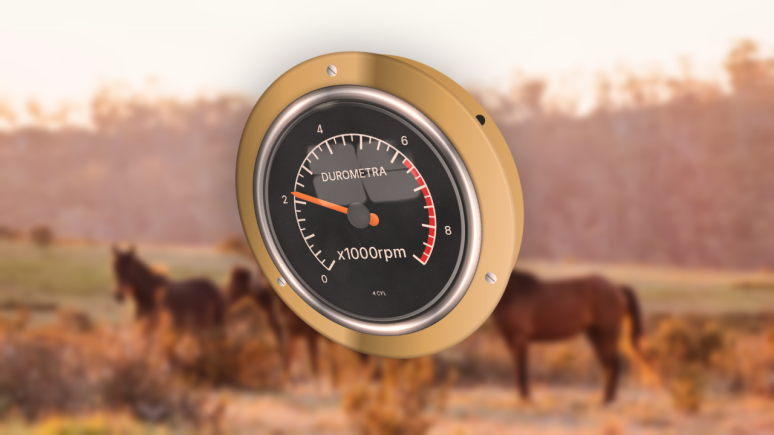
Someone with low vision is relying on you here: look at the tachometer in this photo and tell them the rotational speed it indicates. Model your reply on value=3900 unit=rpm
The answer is value=2250 unit=rpm
